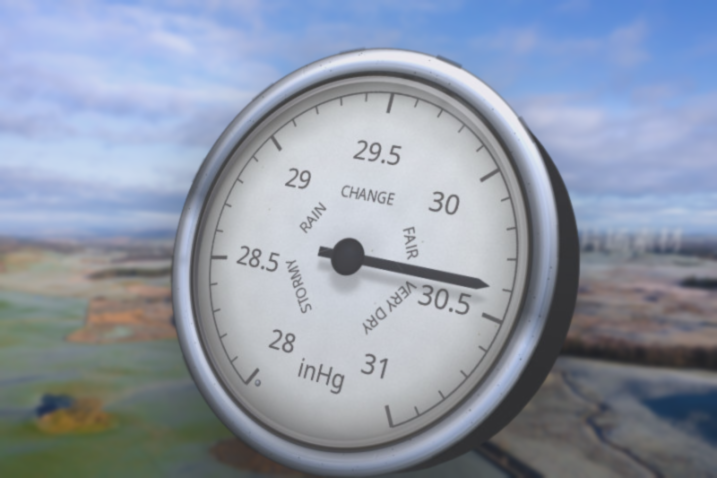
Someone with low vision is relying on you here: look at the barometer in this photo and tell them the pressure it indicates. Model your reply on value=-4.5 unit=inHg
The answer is value=30.4 unit=inHg
